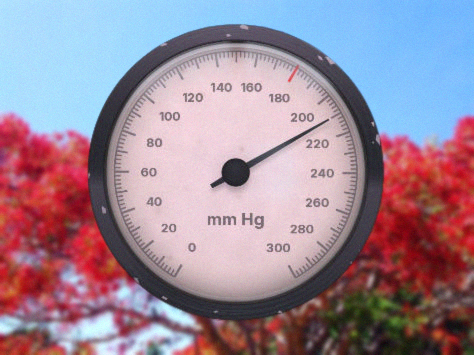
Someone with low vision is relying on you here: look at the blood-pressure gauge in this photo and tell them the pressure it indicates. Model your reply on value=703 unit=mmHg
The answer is value=210 unit=mmHg
